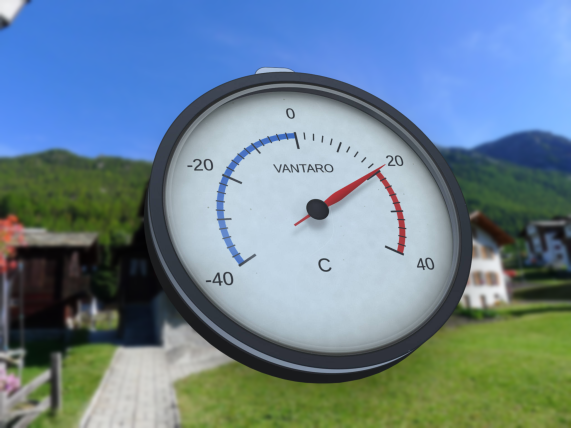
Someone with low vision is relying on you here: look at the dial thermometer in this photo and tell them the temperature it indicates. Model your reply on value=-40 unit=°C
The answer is value=20 unit=°C
